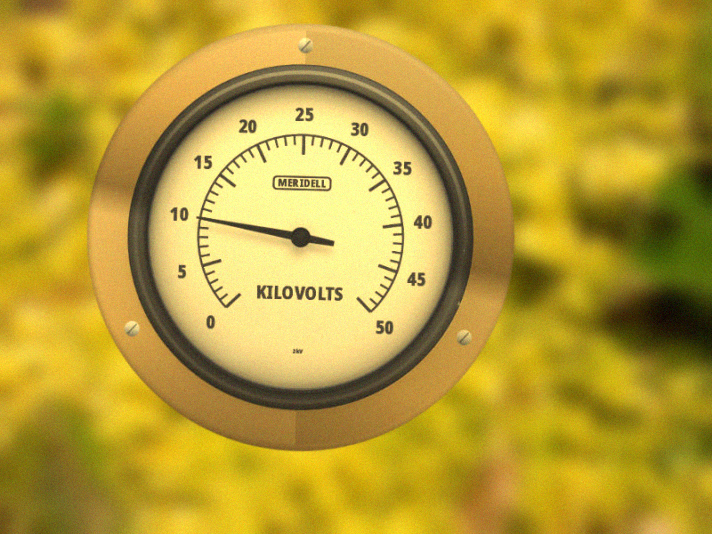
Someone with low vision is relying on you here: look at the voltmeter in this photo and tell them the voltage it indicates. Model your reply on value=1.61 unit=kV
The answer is value=10 unit=kV
